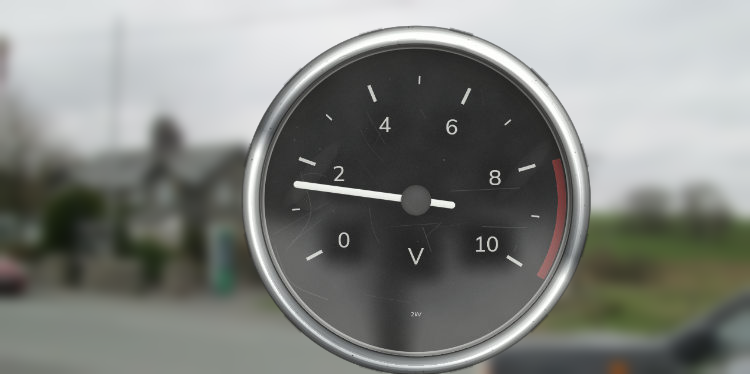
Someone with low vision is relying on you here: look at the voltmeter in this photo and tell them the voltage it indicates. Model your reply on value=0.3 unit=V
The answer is value=1.5 unit=V
